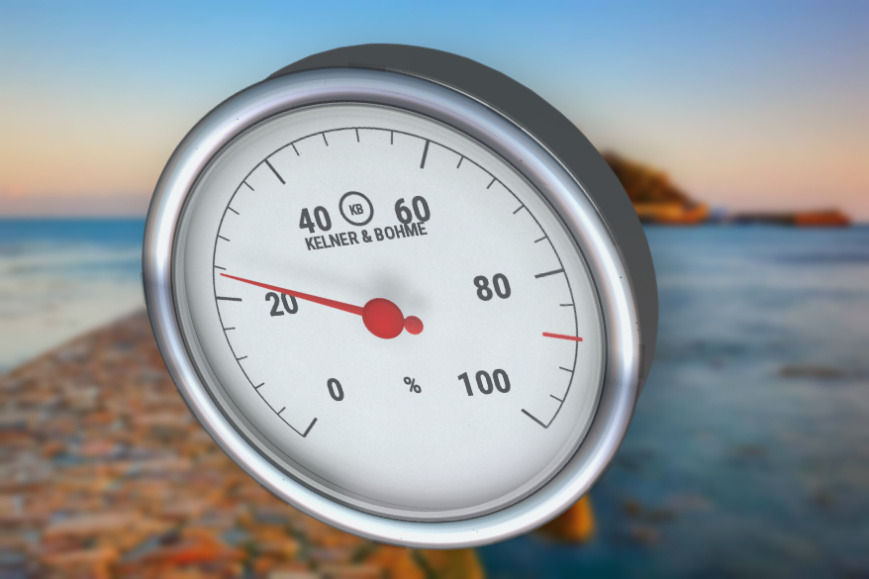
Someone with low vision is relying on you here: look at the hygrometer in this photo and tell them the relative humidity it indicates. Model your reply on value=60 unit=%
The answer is value=24 unit=%
